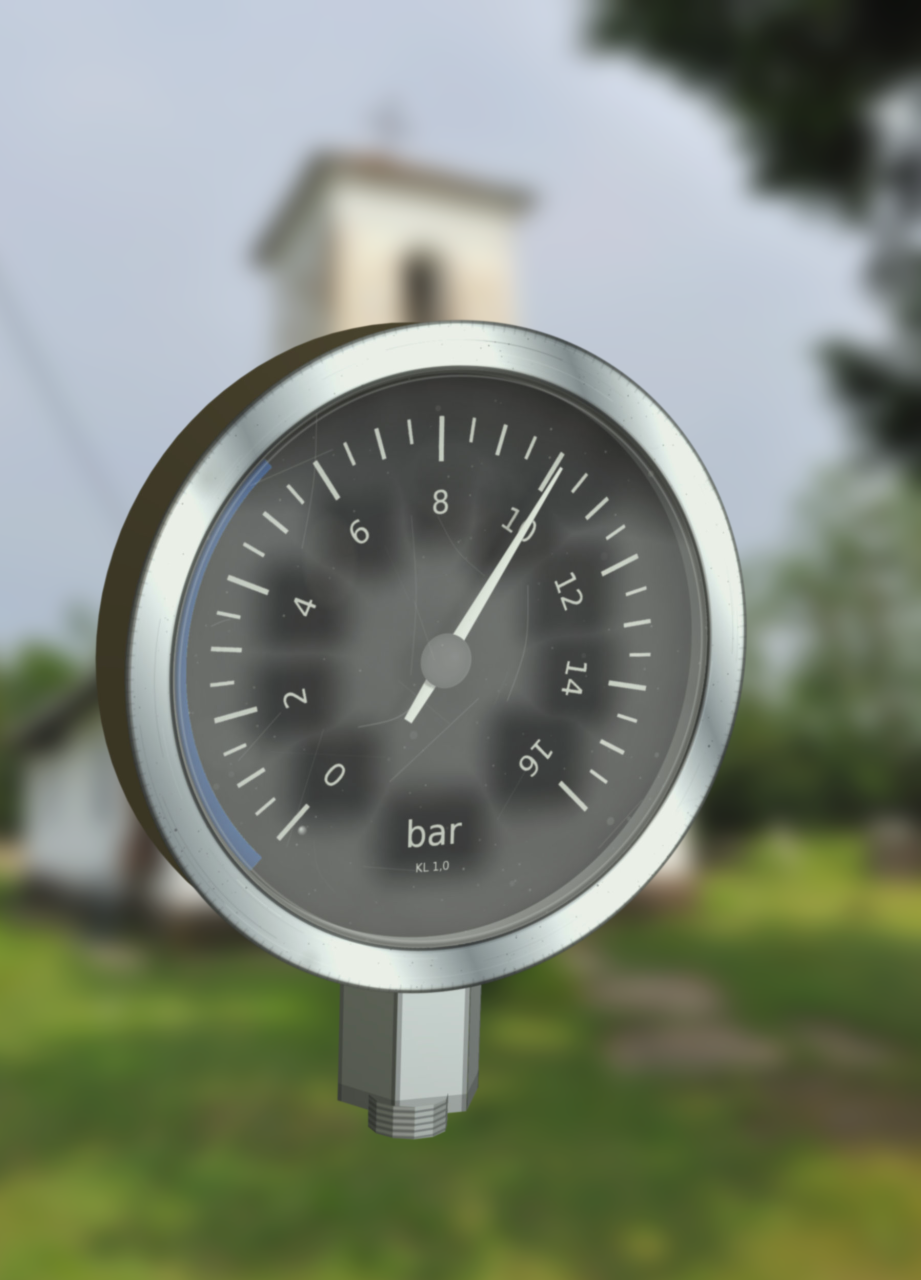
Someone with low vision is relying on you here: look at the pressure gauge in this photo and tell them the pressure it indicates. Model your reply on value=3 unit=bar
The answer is value=10 unit=bar
